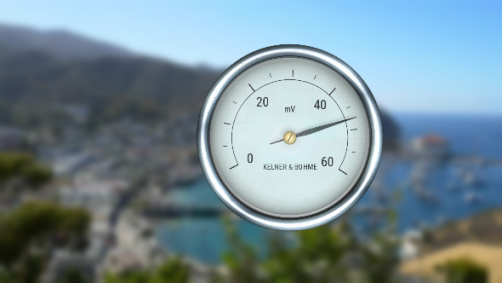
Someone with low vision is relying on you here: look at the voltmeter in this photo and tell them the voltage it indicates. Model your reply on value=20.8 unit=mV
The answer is value=47.5 unit=mV
